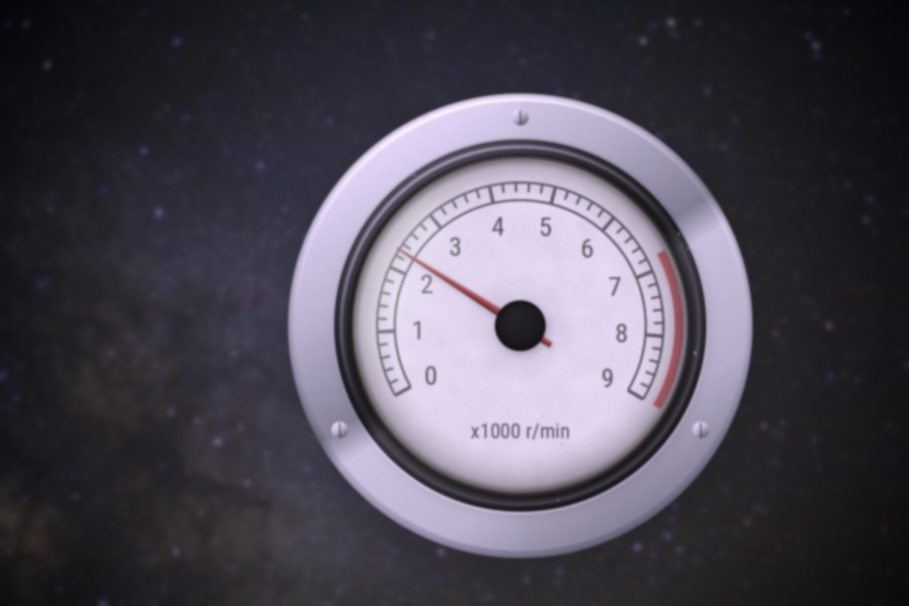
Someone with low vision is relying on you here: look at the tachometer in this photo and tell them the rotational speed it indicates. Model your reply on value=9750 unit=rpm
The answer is value=2300 unit=rpm
